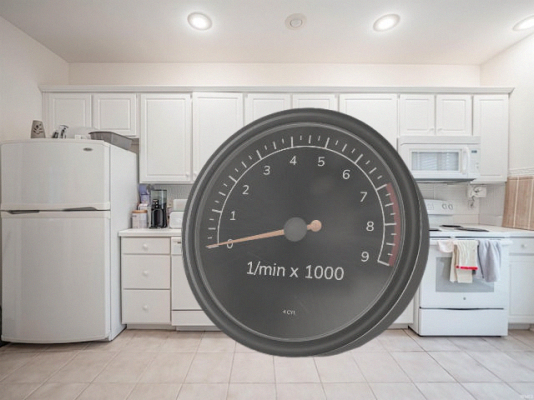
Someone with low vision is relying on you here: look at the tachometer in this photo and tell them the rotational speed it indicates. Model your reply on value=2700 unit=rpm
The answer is value=0 unit=rpm
